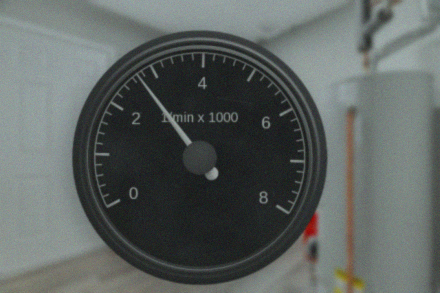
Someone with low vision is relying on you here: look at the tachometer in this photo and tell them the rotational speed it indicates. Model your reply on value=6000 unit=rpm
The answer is value=2700 unit=rpm
